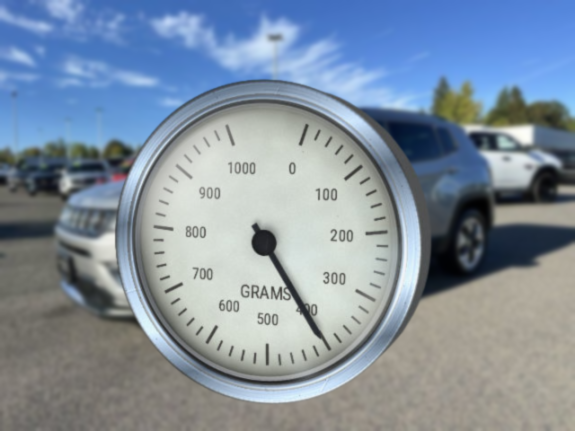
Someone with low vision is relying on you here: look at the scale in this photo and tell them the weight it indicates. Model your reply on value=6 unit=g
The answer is value=400 unit=g
